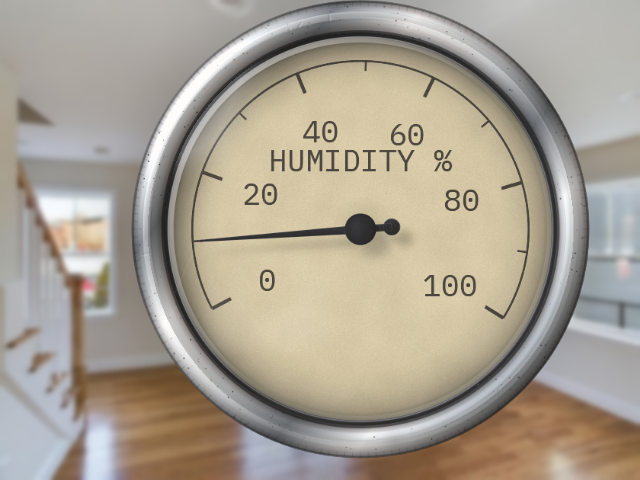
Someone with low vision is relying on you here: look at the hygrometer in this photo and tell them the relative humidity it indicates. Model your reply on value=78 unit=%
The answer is value=10 unit=%
